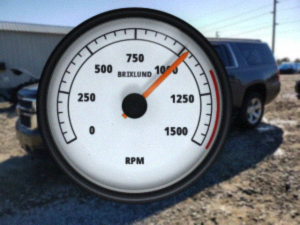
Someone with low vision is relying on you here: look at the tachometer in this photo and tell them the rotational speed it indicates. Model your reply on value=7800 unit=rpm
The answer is value=1025 unit=rpm
